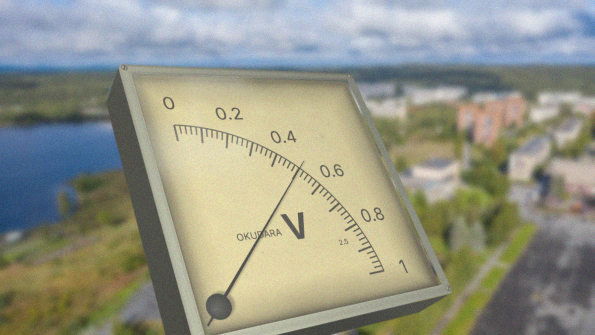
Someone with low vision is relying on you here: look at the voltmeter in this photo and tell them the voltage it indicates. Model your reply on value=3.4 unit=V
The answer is value=0.5 unit=V
